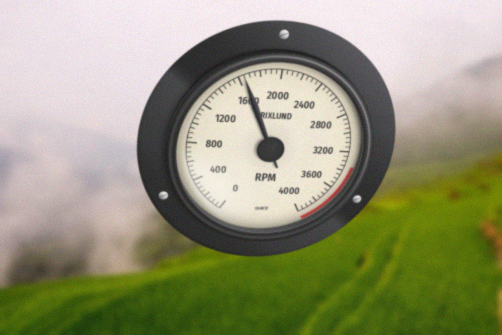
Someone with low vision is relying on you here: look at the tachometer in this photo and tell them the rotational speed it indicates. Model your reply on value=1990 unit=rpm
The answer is value=1650 unit=rpm
